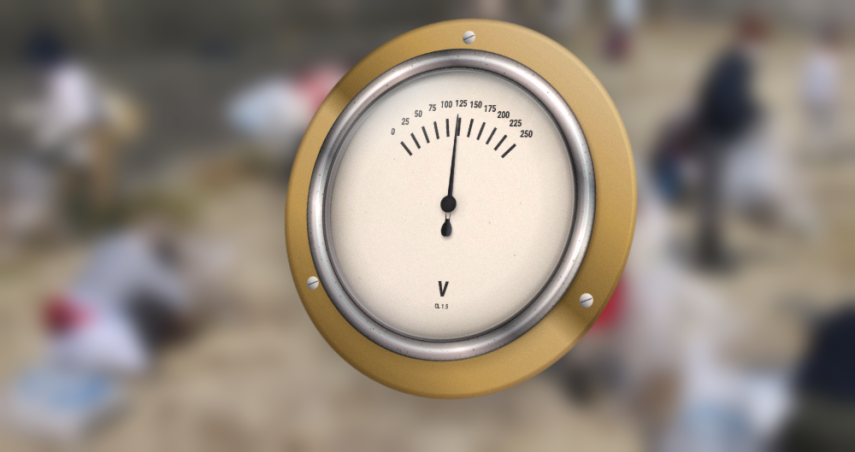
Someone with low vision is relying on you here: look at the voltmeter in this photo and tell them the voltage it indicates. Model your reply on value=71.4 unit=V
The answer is value=125 unit=V
